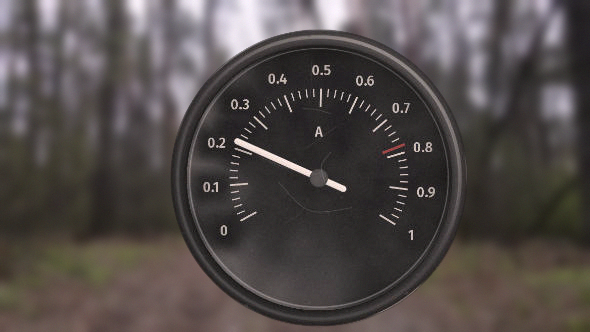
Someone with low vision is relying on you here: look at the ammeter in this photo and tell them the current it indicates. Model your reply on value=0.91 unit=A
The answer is value=0.22 unit=A
